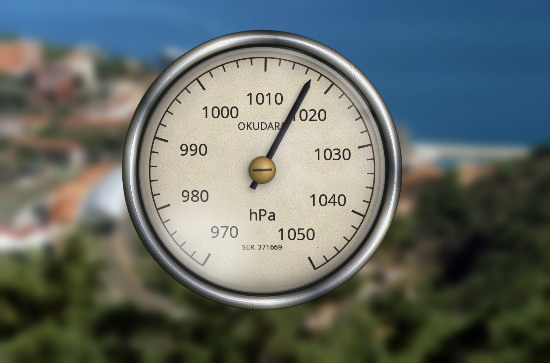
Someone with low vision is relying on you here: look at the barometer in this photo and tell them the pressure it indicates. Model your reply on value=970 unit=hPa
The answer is value=1017 unit=hPa
